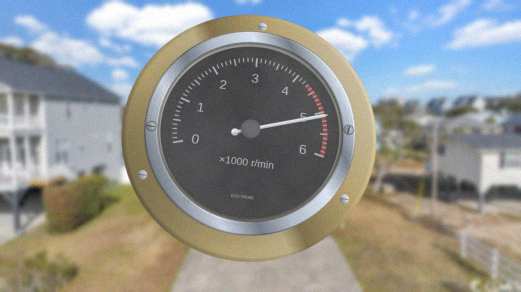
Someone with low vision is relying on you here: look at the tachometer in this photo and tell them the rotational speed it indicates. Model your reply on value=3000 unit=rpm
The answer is value=5100 unit=rpm
